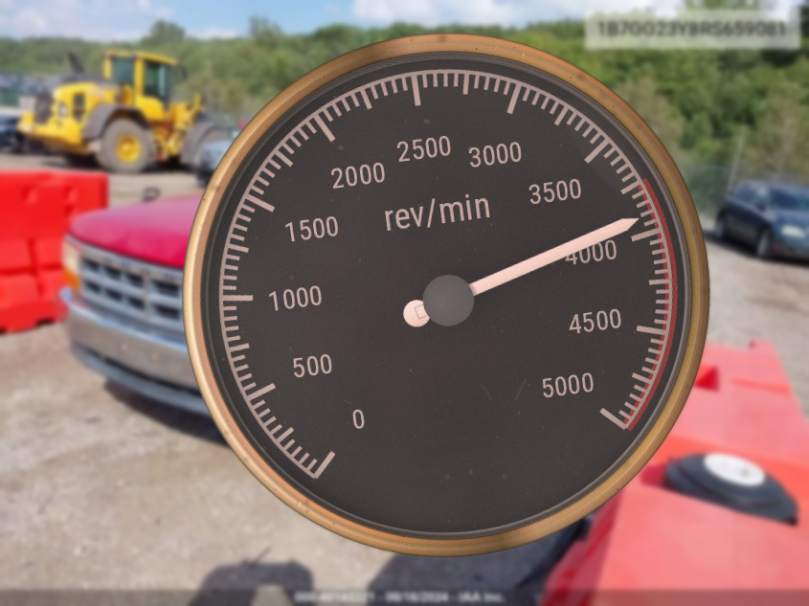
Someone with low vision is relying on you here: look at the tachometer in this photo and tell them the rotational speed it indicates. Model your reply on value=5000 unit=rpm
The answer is value=3900 unit=rpm
